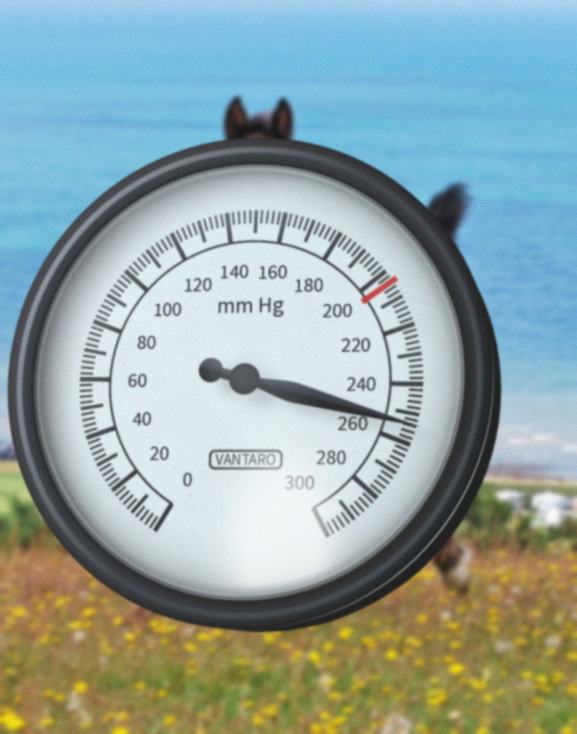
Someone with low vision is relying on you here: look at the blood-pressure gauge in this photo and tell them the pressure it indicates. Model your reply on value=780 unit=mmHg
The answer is value=254 unit=mmHg
